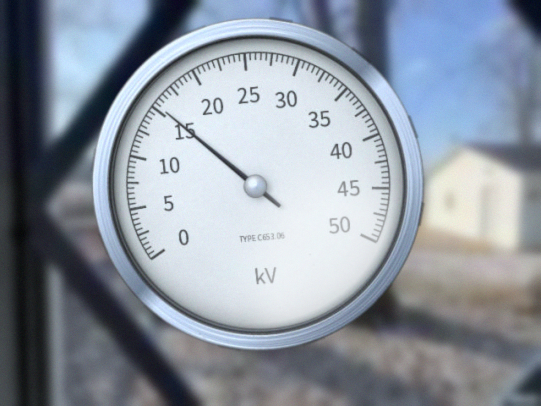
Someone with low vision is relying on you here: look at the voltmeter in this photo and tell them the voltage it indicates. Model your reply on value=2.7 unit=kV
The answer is value=15.5 unit=kV
